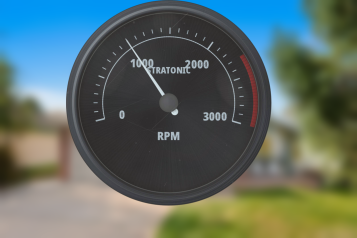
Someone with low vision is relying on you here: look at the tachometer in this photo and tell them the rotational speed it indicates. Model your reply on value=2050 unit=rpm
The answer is value=1000 unit=rpm
